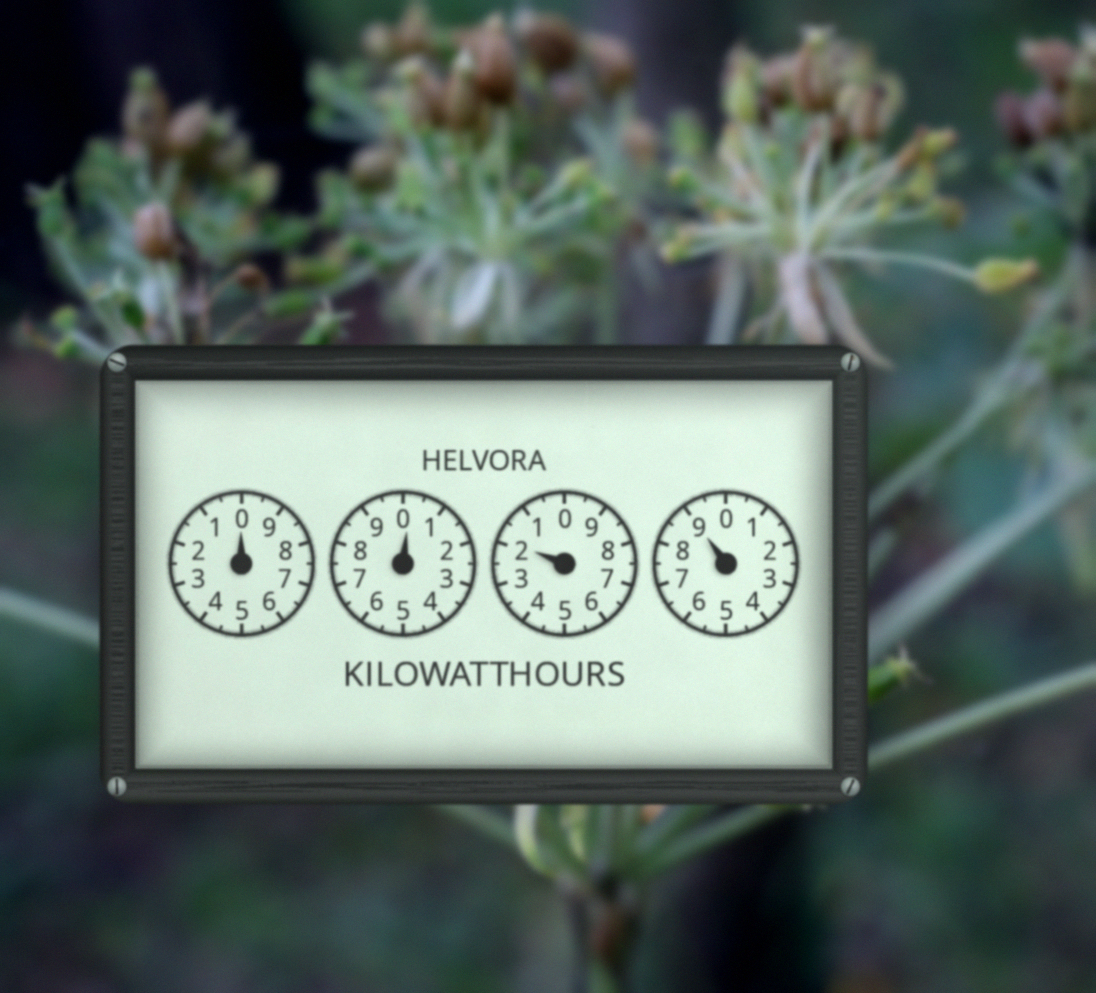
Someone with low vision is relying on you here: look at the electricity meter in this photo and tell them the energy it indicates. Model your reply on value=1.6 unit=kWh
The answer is value=19 unit=kWh
